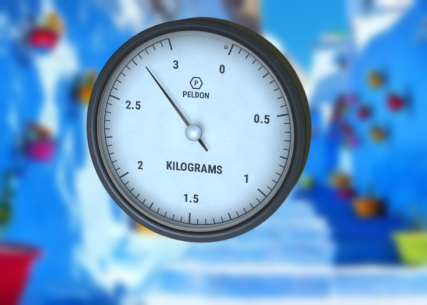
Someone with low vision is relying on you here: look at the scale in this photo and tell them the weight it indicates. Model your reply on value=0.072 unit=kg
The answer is value=2.8 unit=kg
